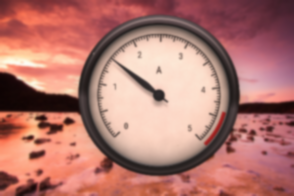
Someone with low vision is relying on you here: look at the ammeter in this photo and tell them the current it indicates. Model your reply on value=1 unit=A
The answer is value=1.5 unit=A
